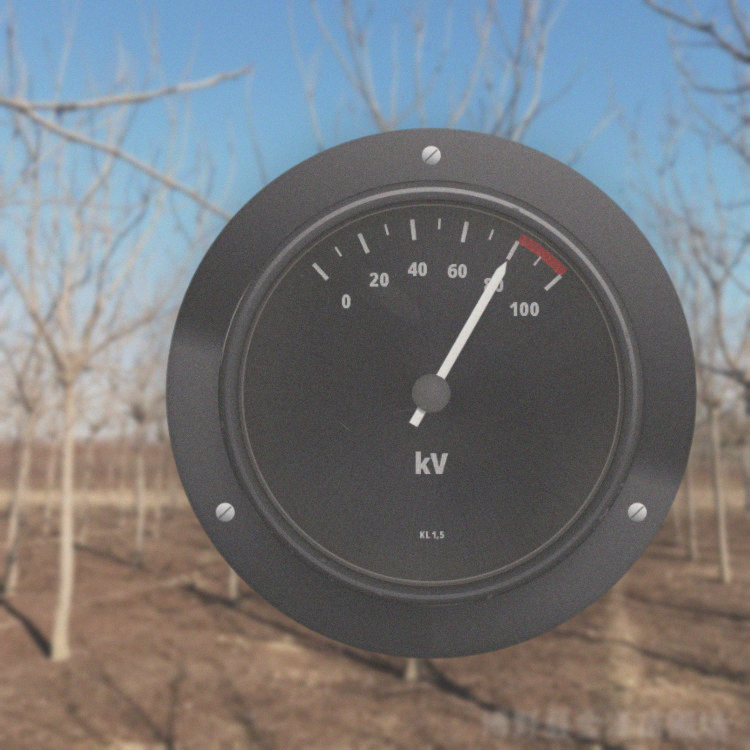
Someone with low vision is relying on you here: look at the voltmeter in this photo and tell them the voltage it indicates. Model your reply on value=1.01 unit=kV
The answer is value=80 unit=kV
